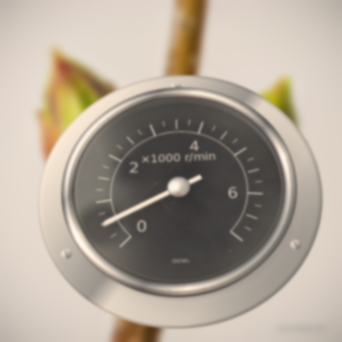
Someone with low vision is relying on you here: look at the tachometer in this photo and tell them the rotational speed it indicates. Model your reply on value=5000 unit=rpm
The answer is value=500 unit=rpm
